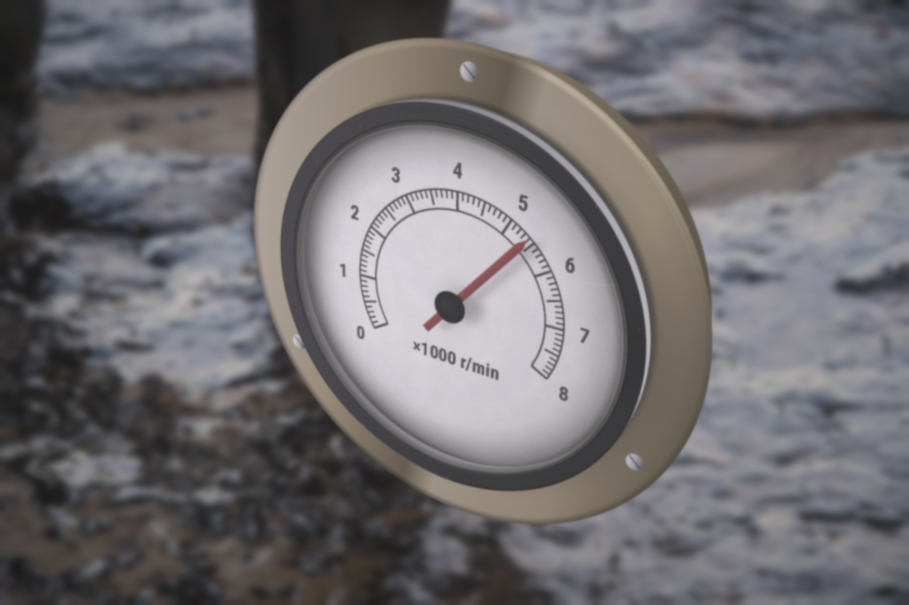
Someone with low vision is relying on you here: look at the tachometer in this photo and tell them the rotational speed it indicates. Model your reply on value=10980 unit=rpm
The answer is value=5400 unit=rpm
